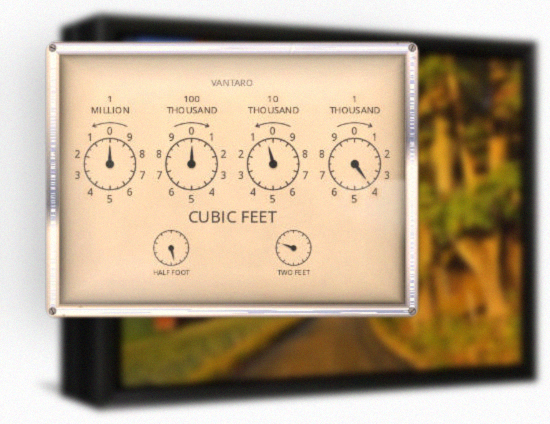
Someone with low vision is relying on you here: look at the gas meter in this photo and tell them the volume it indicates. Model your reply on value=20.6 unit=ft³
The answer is value=400 unit=ft³
